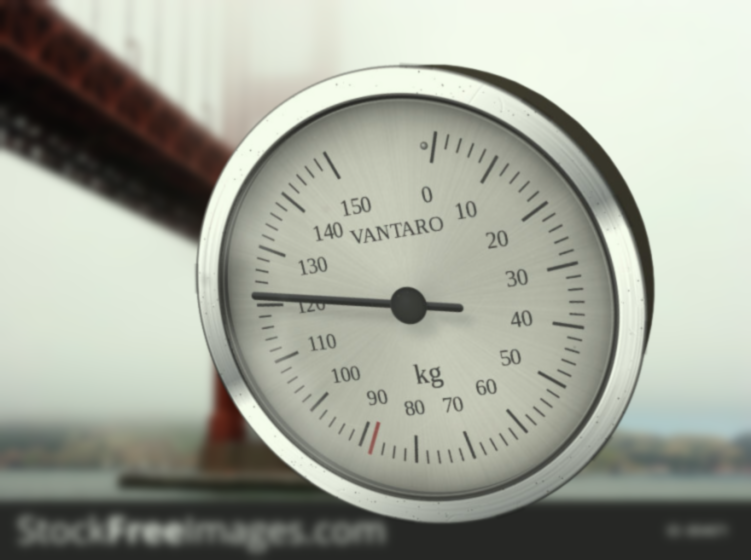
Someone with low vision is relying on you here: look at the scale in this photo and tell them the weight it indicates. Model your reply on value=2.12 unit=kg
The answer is value=122 unit=kg
